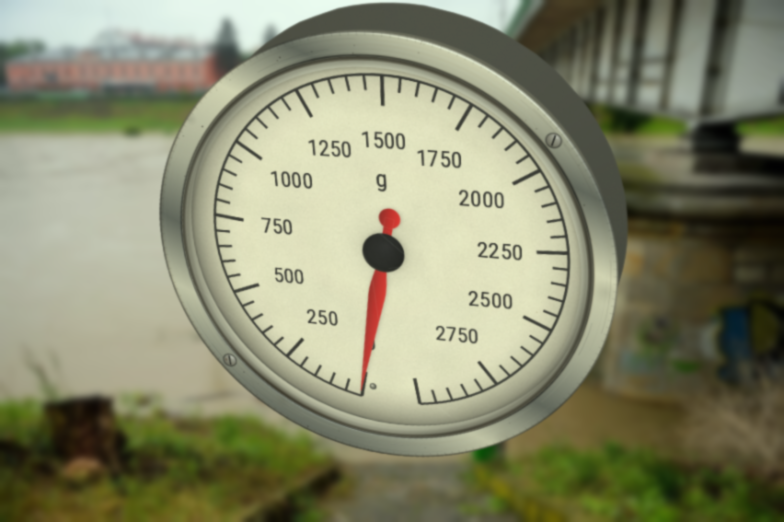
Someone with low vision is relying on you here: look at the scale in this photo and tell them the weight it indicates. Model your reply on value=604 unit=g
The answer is value=0 unit=g
